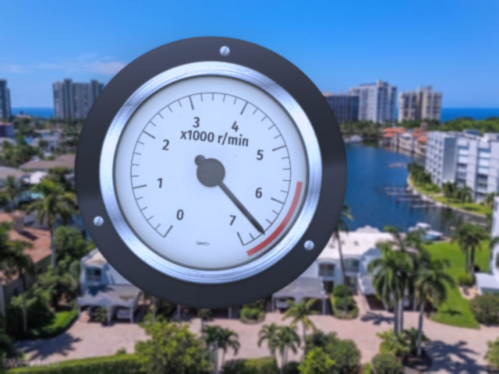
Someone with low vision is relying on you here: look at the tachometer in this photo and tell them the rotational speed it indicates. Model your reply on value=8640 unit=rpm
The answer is value=6600 unit=rpm
